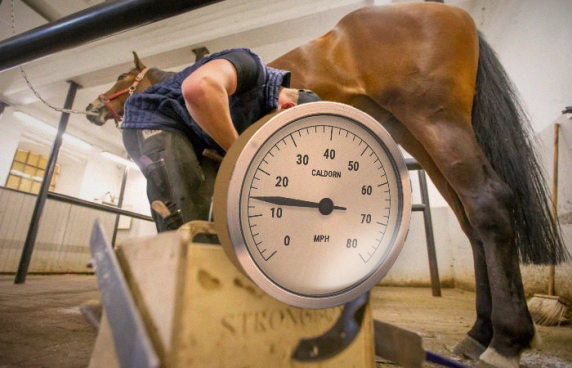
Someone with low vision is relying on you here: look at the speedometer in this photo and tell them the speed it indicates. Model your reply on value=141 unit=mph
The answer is value=14 unit=mph
